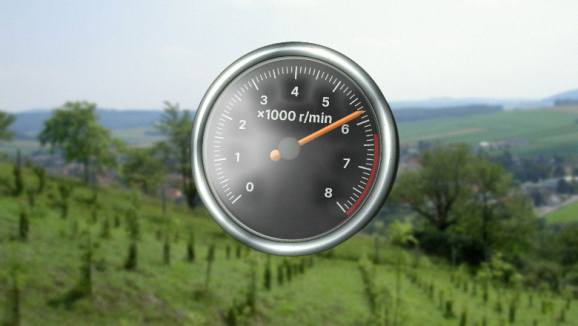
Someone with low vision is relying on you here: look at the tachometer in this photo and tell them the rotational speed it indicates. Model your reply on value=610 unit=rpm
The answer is value=5800 unit=rpm
